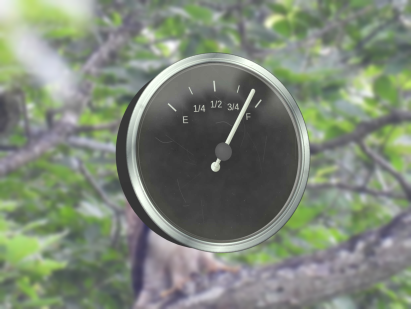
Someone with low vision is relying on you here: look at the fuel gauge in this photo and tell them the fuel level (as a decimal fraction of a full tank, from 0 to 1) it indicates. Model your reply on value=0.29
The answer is value=0.875
